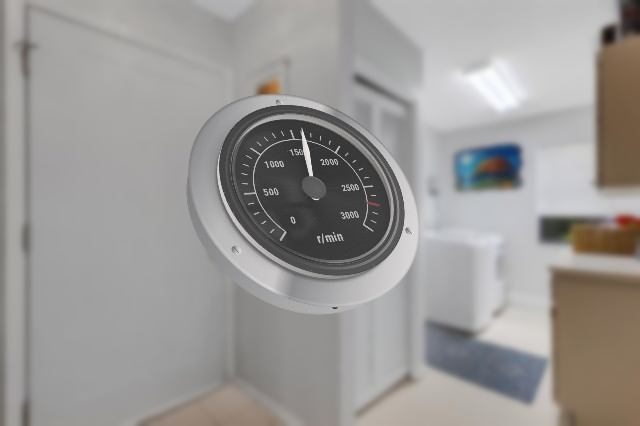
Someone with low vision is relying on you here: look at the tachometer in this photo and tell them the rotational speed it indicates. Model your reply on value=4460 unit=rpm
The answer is value=1600 unit=rpm
